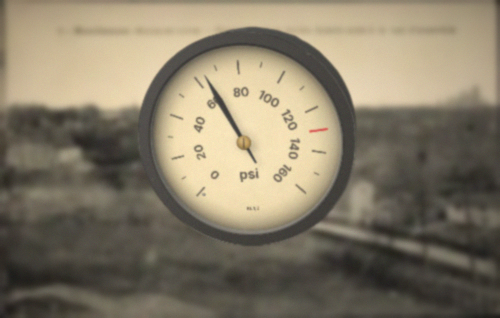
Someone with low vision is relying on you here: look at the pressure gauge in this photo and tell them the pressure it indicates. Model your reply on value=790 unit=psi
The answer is value=65 unit=psi
